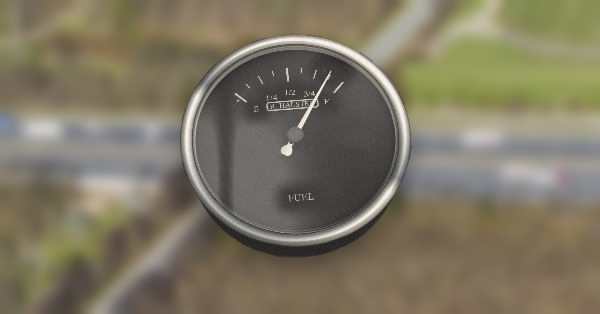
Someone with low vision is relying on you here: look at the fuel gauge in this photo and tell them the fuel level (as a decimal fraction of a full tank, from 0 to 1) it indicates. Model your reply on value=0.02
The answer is value=0.875
